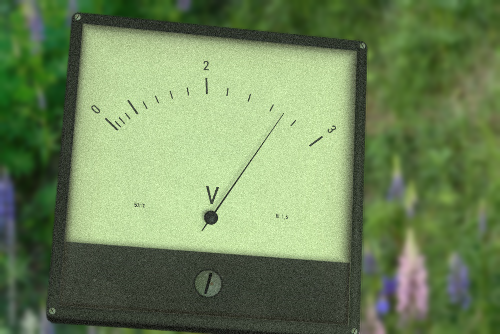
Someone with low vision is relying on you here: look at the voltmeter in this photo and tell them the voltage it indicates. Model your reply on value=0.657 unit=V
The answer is value=2.7 unit=V
